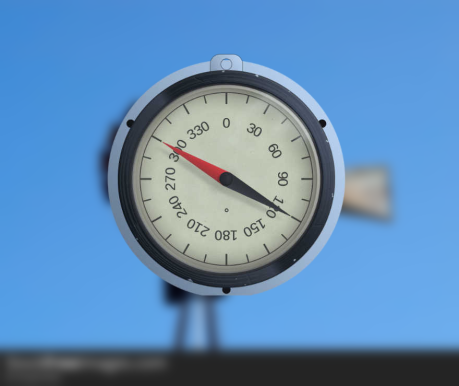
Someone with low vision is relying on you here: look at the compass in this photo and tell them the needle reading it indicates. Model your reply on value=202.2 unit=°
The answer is value=300 unit=°
